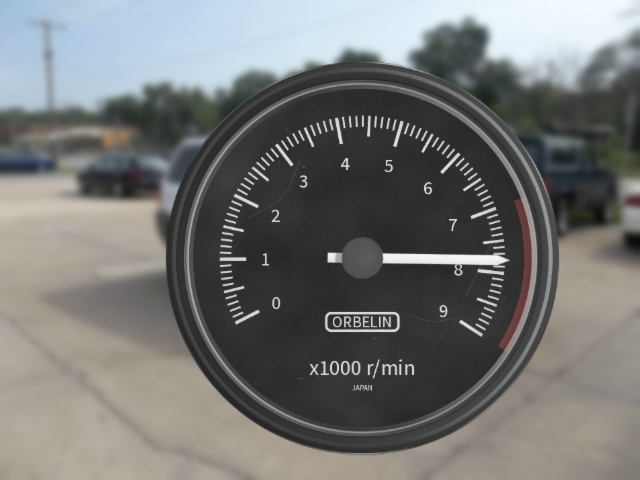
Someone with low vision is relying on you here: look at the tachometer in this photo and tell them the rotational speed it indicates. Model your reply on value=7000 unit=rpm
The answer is value=7800 unit=rpm
